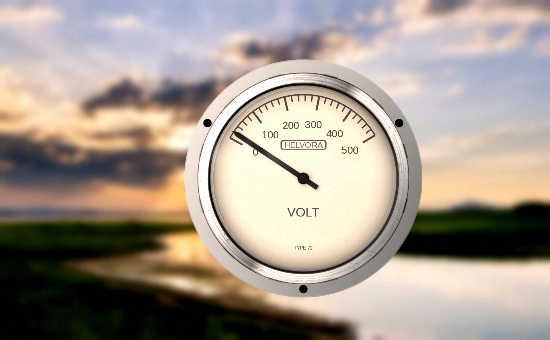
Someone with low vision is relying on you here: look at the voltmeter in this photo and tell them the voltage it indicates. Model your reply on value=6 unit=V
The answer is value=20 unit=V
